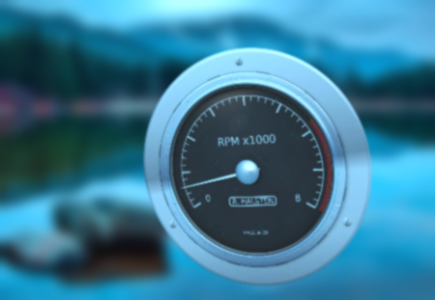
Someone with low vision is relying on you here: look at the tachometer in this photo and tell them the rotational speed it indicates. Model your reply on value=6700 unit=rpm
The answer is value=600 unit=rpm
